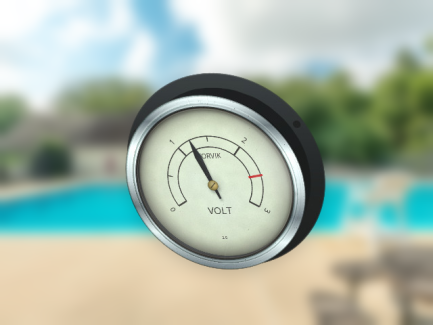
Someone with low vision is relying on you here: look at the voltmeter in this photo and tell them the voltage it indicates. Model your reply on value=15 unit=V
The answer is value=1.25 unit=V
